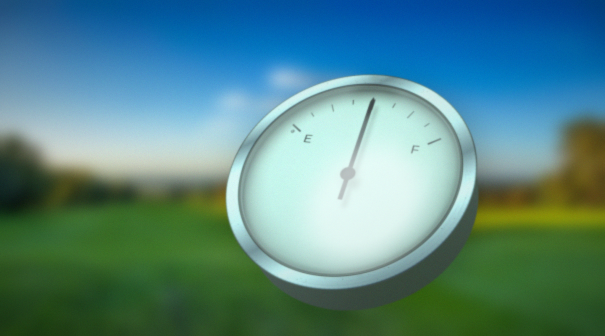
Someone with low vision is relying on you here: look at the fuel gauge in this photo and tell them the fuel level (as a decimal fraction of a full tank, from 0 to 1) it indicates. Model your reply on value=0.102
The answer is value=0.5
